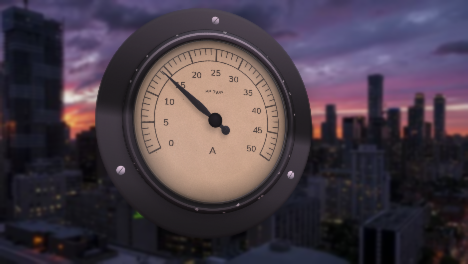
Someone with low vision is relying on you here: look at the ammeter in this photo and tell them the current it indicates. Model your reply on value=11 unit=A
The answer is value=14 unit=A
